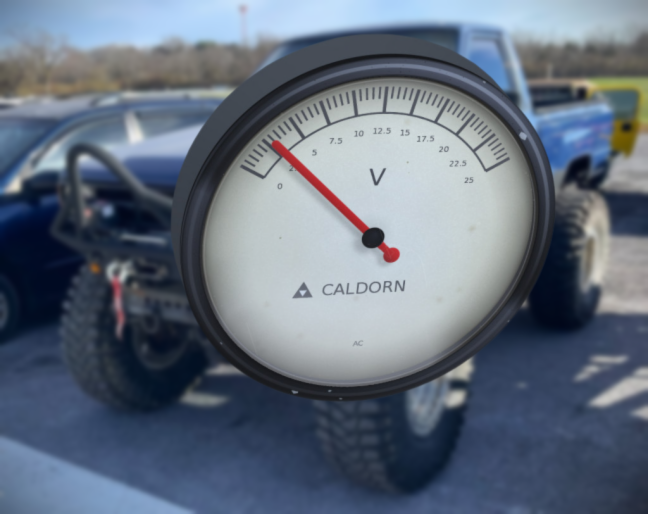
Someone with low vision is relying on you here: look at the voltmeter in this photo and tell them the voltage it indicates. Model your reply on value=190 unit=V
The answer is value=3 unit=V
